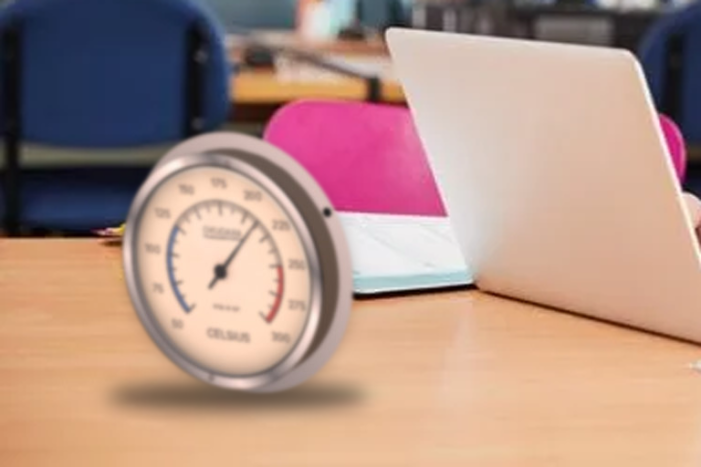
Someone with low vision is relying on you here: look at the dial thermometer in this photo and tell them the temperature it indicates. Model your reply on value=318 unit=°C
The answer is value=212.5 unit=°C
